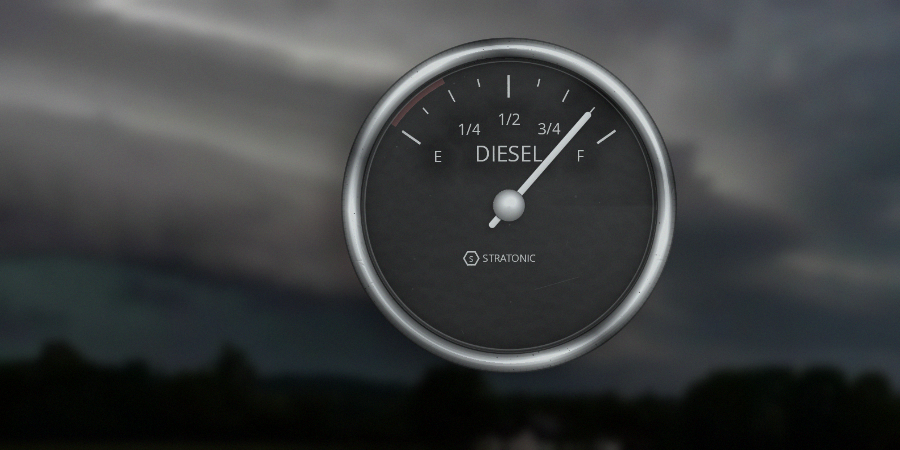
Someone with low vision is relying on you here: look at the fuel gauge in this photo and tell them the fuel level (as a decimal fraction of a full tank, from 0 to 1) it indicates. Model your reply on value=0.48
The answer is value=0.875
